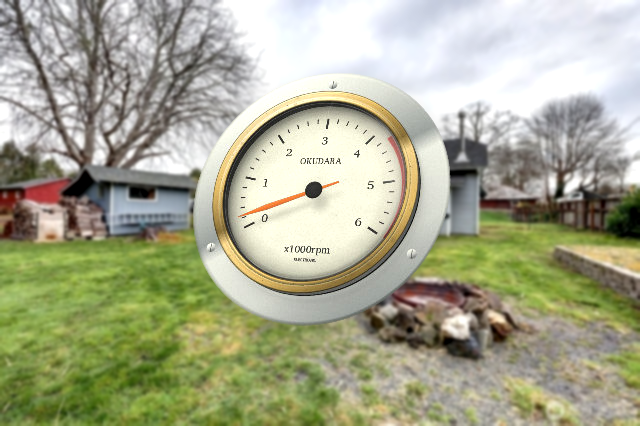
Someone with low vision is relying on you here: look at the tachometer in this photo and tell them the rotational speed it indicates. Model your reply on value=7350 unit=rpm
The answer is value=200 unit=rpm
